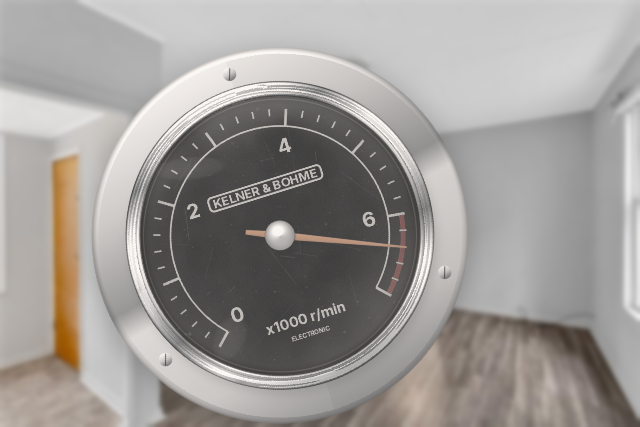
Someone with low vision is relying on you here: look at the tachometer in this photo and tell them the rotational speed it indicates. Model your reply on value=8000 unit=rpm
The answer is value=6400 unit=rpm
